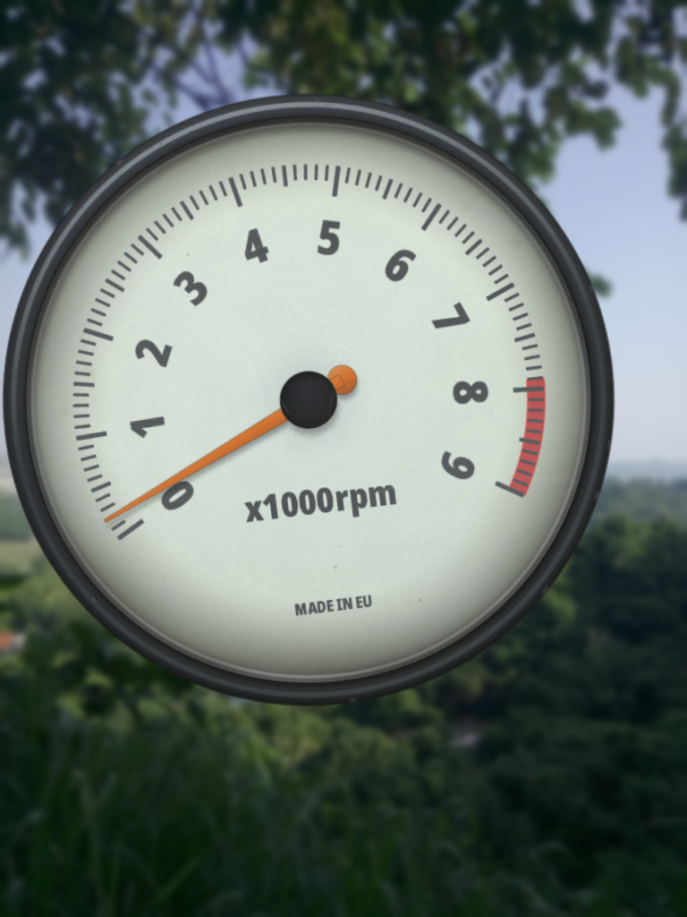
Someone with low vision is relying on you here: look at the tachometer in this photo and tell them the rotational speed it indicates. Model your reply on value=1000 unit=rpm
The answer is value=200 unit=rpm
